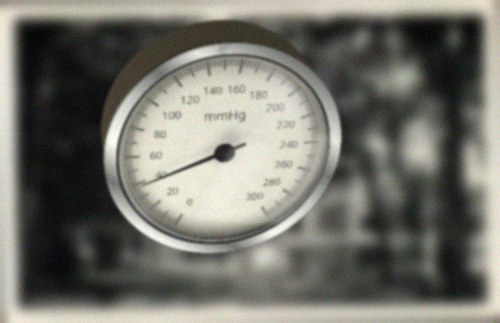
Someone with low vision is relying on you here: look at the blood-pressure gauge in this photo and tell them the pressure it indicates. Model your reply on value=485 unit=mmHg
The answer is value=40 unit=mmHg
